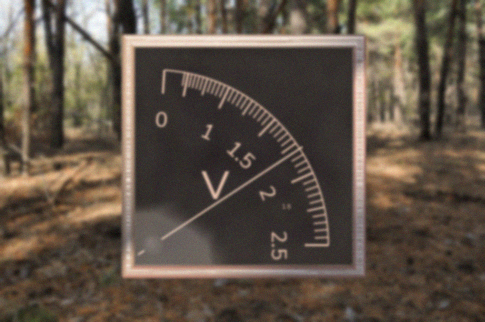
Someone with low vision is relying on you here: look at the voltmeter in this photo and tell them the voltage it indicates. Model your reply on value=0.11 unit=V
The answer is value=1.8 unit=V
